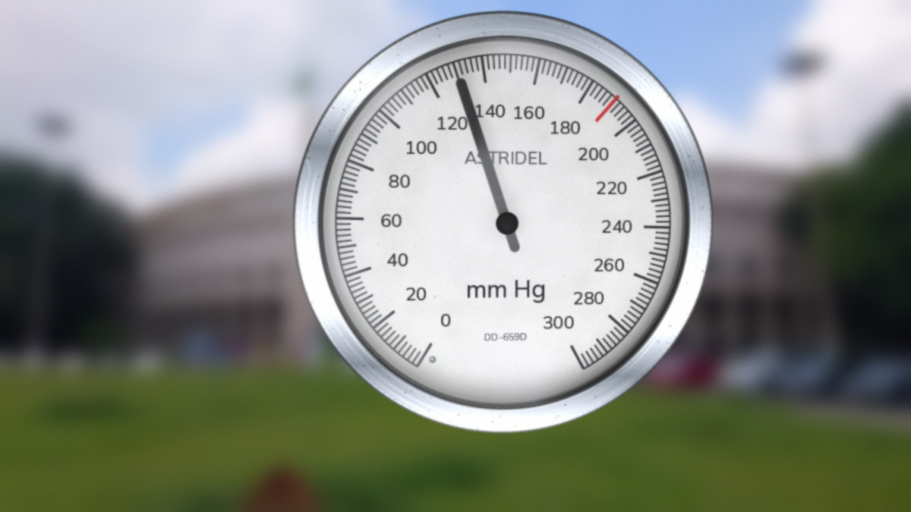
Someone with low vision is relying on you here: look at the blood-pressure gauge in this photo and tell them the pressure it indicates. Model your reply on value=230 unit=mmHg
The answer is value=130 unit=mmHg
